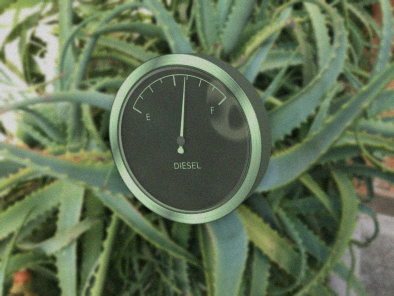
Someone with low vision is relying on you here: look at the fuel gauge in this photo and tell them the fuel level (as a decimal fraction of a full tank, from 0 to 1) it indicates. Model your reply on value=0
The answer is value=0.625
